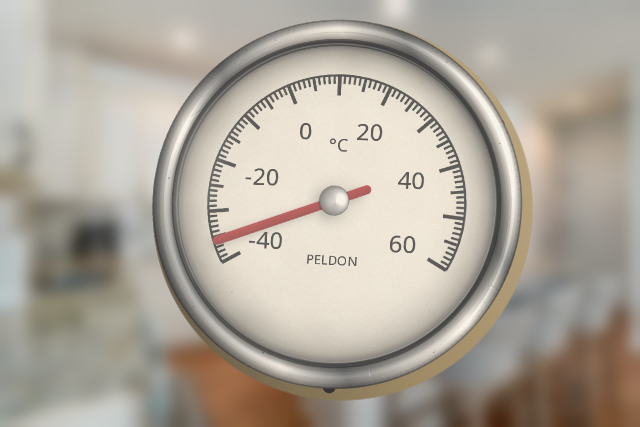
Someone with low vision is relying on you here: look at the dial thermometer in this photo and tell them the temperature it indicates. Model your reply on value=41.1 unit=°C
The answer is value=-36 unit=°C
